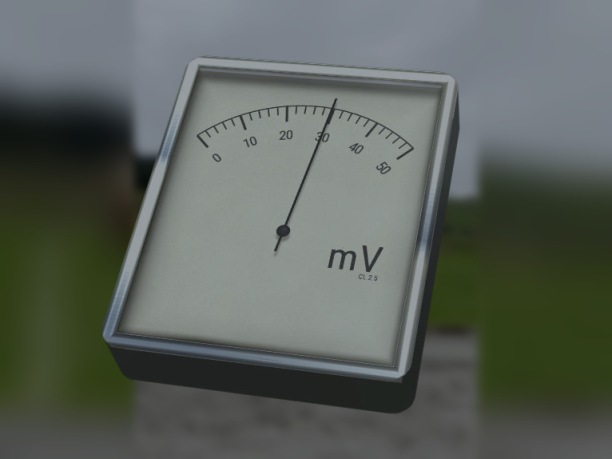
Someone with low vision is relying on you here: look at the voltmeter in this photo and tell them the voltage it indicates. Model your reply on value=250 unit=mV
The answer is value=30 unit=mV
